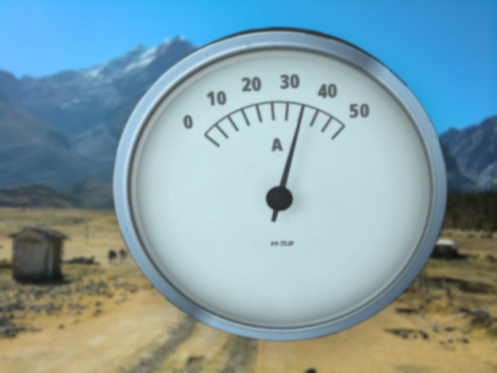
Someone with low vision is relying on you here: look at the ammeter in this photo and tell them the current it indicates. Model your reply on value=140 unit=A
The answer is value=35 unit=A
